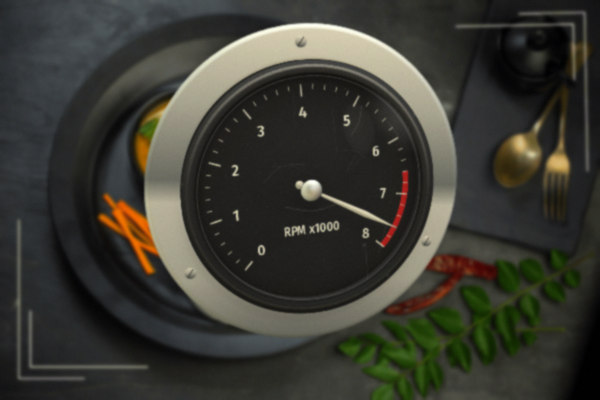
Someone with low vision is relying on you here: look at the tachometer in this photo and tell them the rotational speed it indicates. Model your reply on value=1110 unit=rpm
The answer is value=7600 unit=rpm
